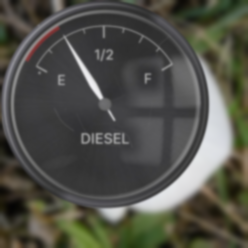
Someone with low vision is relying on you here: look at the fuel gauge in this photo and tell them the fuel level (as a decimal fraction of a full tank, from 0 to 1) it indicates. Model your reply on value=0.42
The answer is value=0.25
